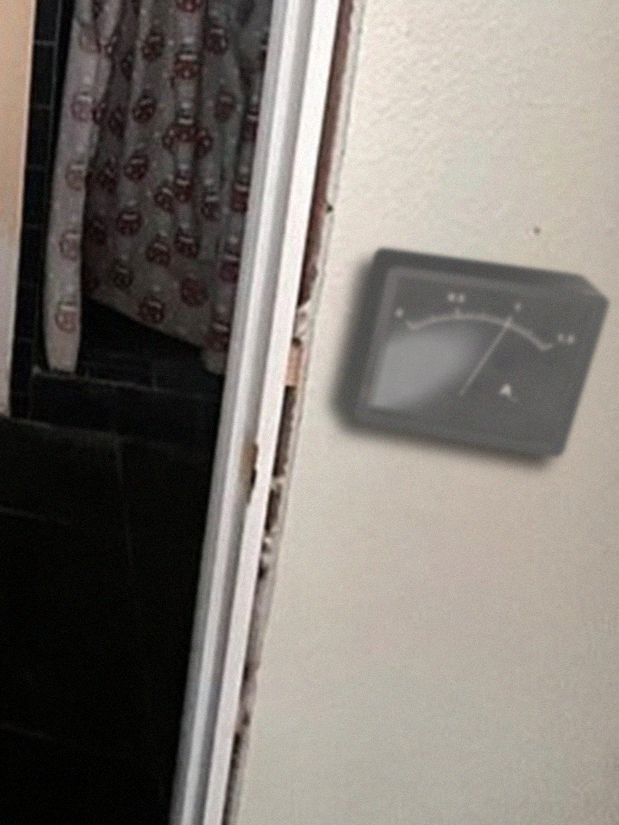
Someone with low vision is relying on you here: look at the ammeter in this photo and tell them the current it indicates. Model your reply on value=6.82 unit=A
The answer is value=1 unit=A
